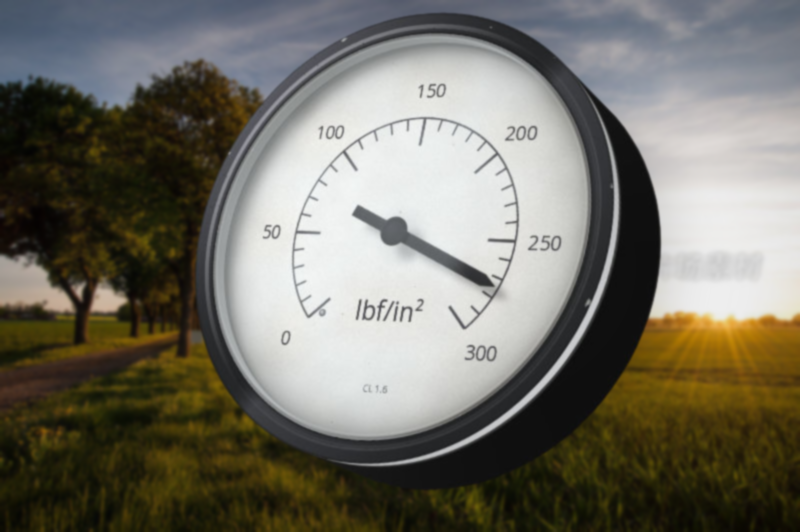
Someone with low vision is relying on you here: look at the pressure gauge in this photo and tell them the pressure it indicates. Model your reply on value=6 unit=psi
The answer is value=275 unit=psi
